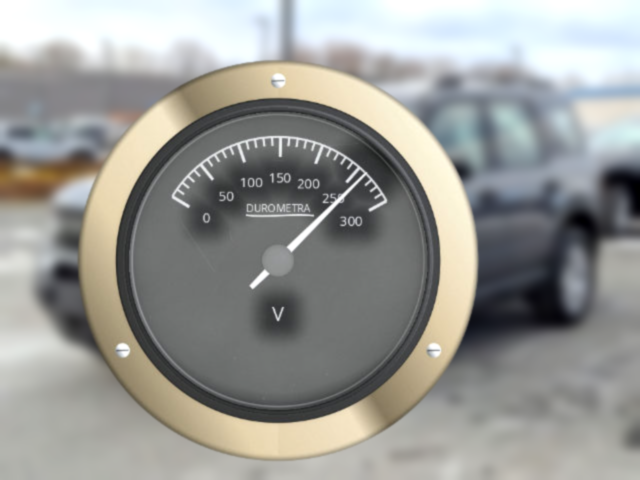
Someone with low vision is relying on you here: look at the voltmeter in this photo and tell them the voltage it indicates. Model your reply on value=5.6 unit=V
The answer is value=260 unit=V
